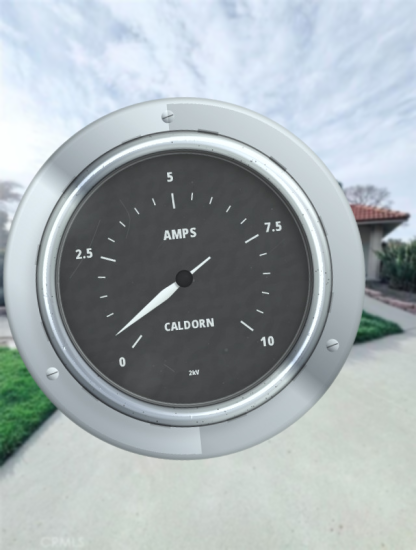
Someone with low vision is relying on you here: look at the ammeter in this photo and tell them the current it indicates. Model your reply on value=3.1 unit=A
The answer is value=0.5 unit=A
